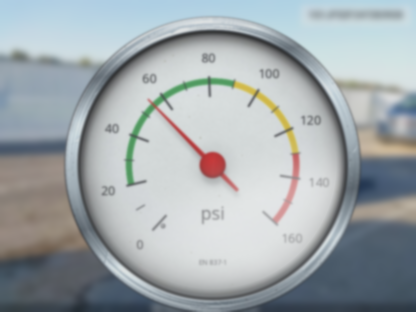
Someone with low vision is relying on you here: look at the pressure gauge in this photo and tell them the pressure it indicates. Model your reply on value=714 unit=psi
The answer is value=55 unit=psi
